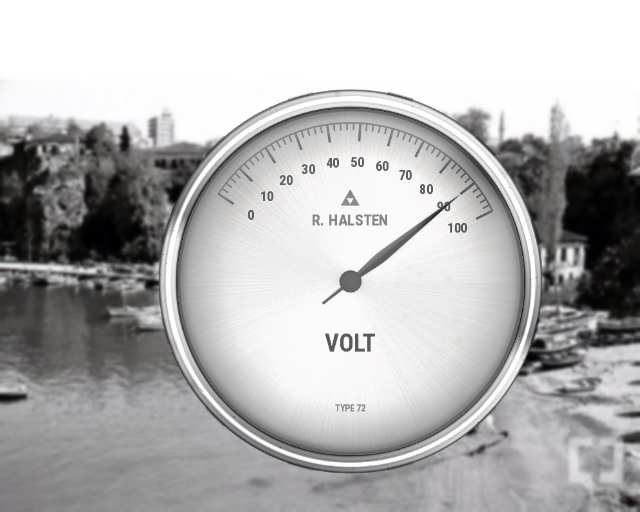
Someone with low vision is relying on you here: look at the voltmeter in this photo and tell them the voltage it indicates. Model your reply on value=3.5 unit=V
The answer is value=90 unit=V
